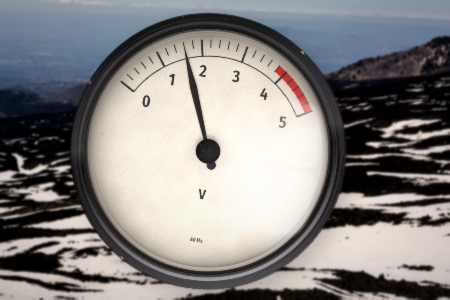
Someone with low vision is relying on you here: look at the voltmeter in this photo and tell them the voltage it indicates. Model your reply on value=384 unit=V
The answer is value=1.6 unit=V
